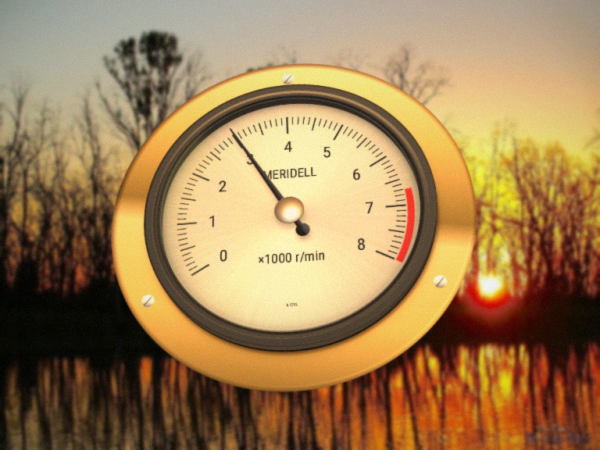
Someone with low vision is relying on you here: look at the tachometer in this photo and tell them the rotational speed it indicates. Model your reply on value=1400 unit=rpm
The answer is value=3000 unit=rpm
